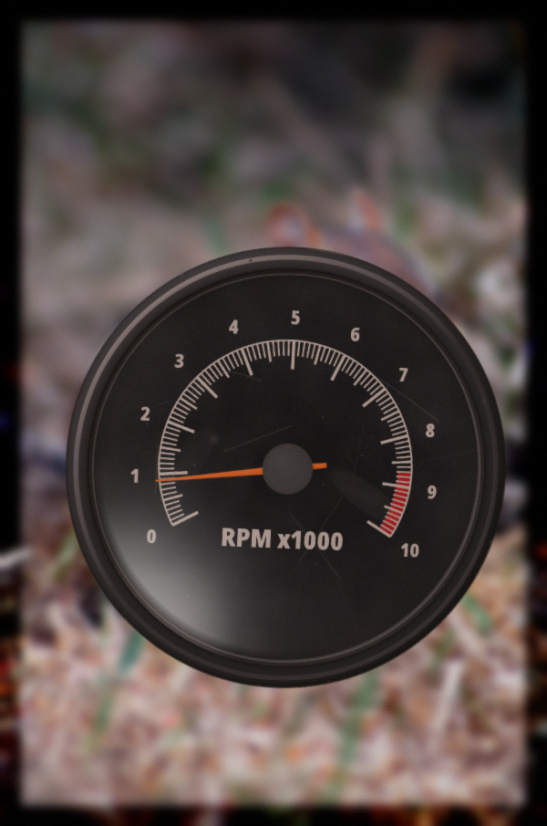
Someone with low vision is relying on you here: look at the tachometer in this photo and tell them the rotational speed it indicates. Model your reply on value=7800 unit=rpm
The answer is value=900 unit=rpm
